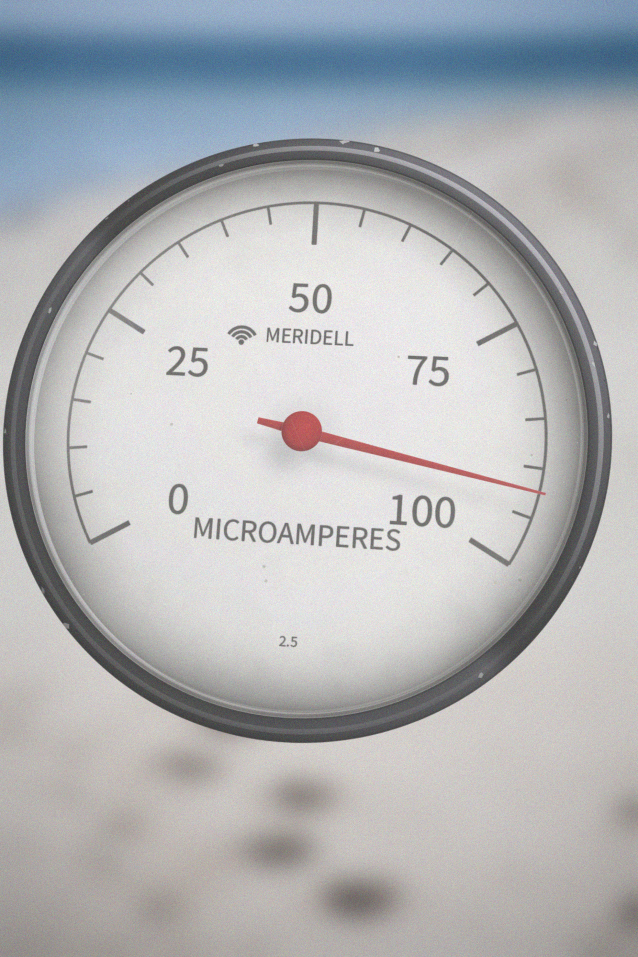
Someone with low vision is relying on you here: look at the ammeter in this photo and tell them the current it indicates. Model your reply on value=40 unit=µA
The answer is value=92.5 unit=µA
